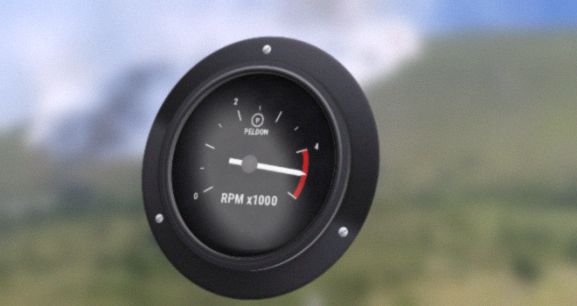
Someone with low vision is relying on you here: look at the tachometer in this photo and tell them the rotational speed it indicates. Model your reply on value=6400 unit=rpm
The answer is value=4500 unit=rpm
